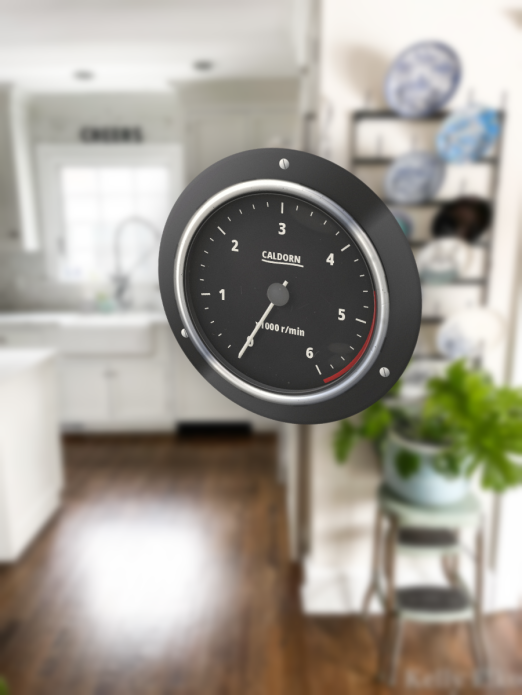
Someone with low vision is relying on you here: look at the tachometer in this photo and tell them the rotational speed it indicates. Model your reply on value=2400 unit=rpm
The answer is value=0 unit=rpm
